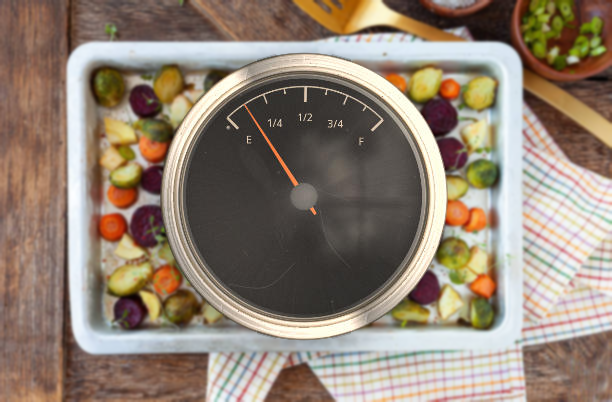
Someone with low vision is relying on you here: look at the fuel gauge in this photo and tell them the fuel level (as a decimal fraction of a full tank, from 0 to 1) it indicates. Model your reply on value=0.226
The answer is value=0.125
